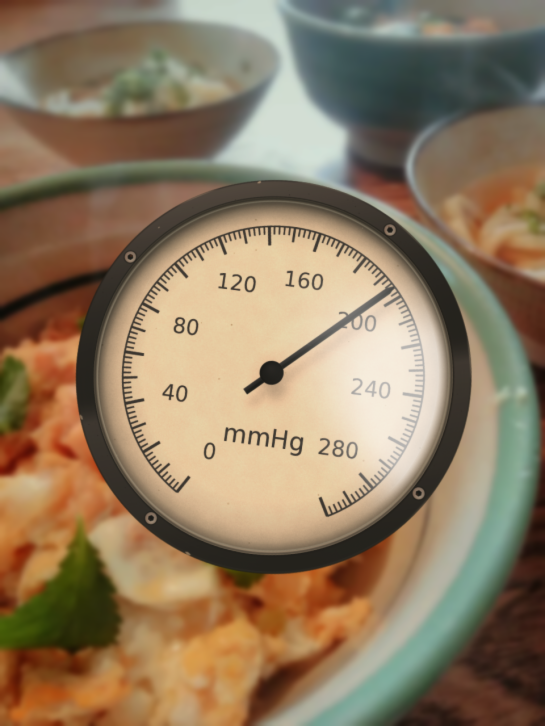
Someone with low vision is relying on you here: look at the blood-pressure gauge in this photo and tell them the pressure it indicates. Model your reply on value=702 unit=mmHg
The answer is value=196 unit=mmHg
